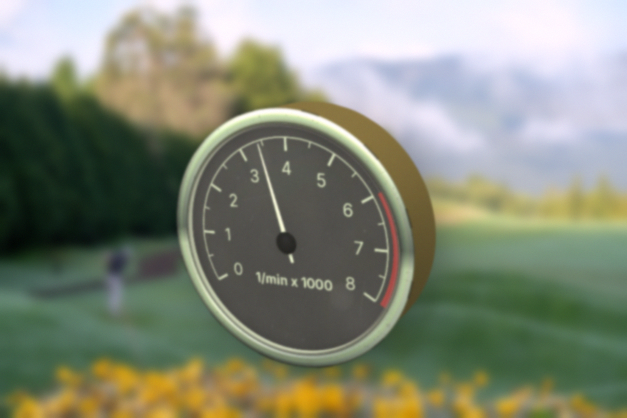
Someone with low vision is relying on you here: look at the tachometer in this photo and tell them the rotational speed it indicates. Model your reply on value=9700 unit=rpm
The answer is value=3500 unit=rpm
